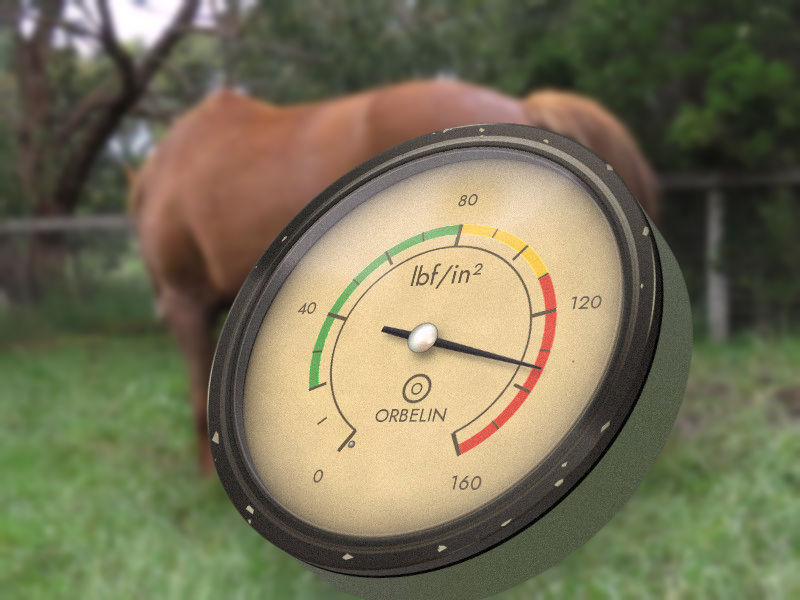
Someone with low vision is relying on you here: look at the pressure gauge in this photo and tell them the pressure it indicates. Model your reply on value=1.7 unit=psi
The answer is value=135 unit=psi
